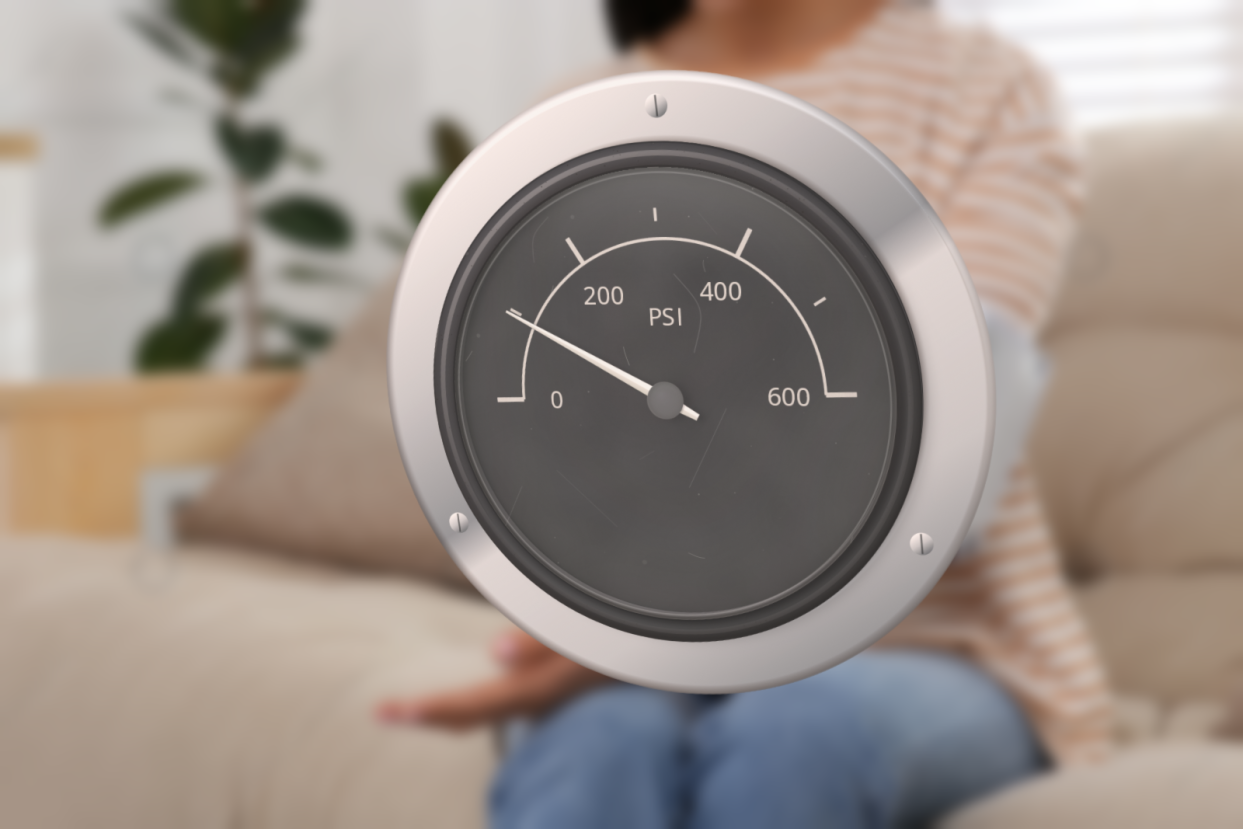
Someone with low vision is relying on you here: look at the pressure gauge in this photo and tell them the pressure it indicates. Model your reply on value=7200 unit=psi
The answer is value=100 unit=psi
